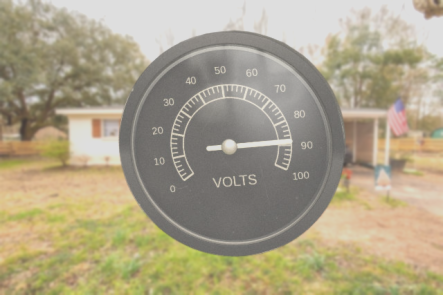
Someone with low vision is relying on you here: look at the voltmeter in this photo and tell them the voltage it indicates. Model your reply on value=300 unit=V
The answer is value=88 unit=V
